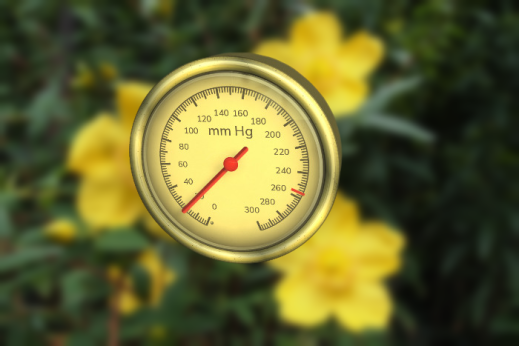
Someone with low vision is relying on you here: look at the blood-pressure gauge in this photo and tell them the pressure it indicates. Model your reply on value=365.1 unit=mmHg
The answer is value=20 unit=mmHg
